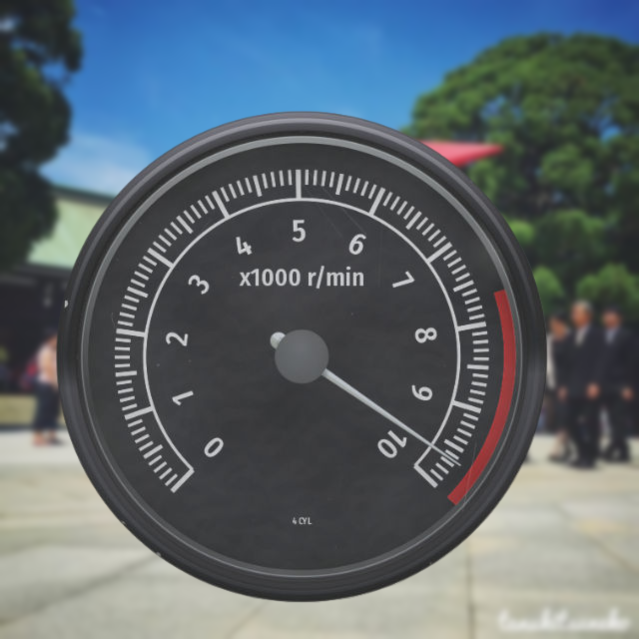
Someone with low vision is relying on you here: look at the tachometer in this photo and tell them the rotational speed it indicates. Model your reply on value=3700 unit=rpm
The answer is value=9650 unit=rpm
